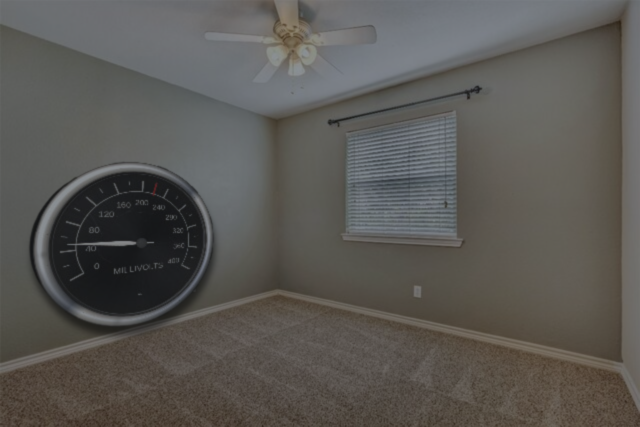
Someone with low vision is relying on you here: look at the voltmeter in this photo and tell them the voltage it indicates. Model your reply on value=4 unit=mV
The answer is value=50 unit=mV
